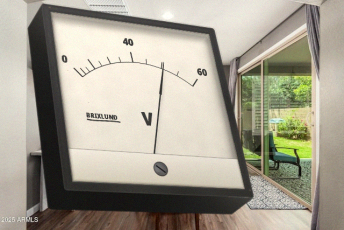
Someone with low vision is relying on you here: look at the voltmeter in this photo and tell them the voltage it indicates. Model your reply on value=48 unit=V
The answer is value=50 unit=V
